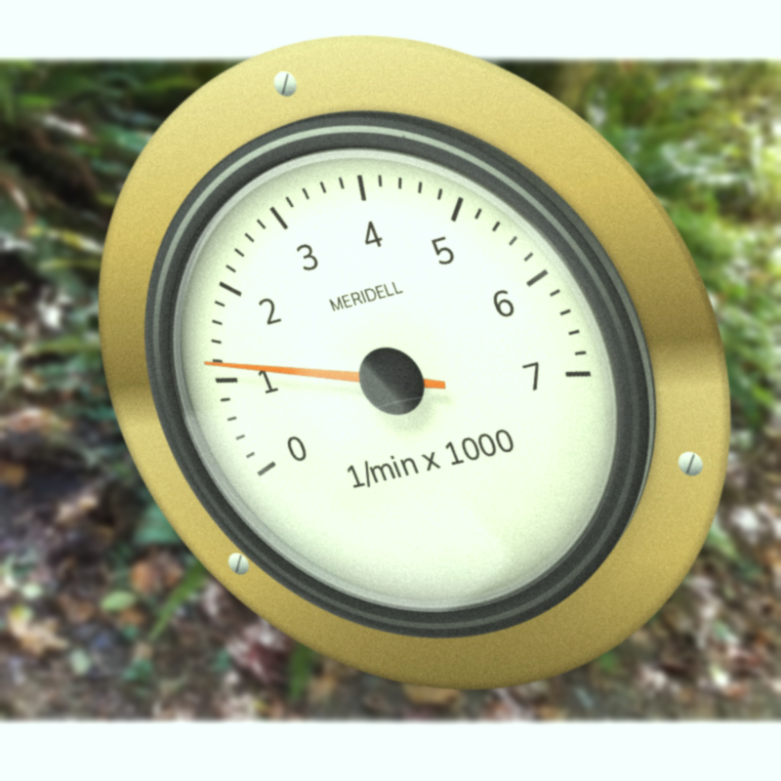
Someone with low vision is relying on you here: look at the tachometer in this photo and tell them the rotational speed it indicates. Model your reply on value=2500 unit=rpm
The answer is value=1200 unit=rpm
